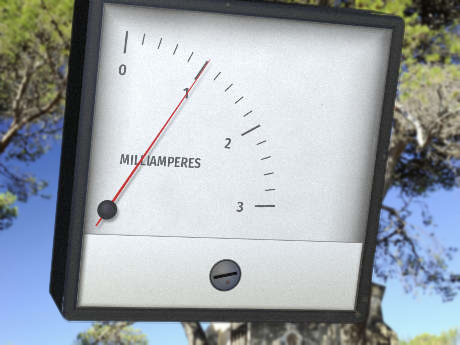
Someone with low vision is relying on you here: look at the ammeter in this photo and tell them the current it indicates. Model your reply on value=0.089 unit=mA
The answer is value=1 unit=mA
